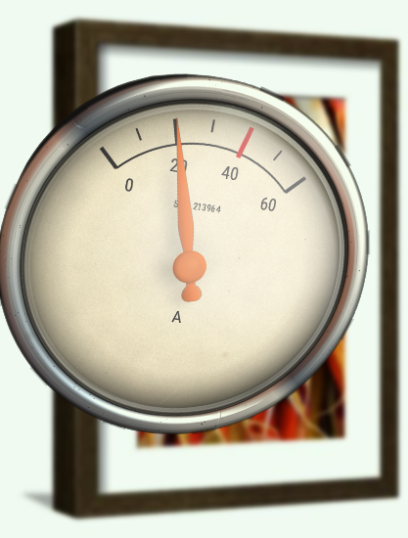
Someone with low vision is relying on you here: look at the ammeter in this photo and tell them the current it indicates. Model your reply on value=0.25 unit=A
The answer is value=20 unit=A
